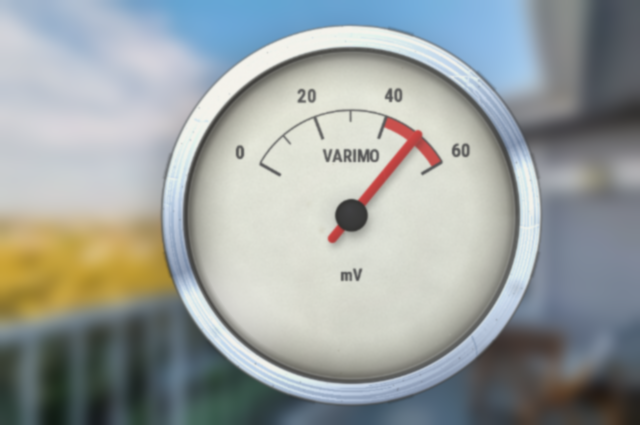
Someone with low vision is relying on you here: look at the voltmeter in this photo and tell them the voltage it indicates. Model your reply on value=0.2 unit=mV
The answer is value=50 unit=mV
